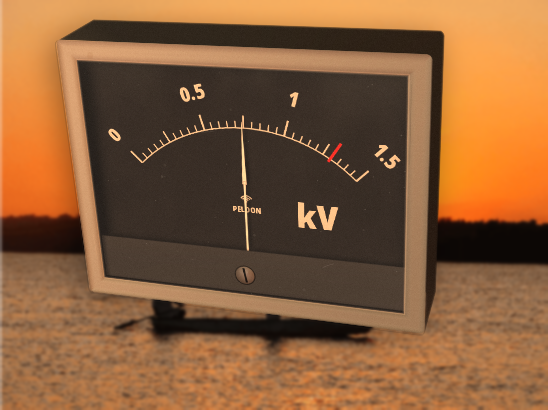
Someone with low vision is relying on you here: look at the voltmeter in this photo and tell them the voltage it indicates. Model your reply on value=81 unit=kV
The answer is value=0.75 unit=kV
